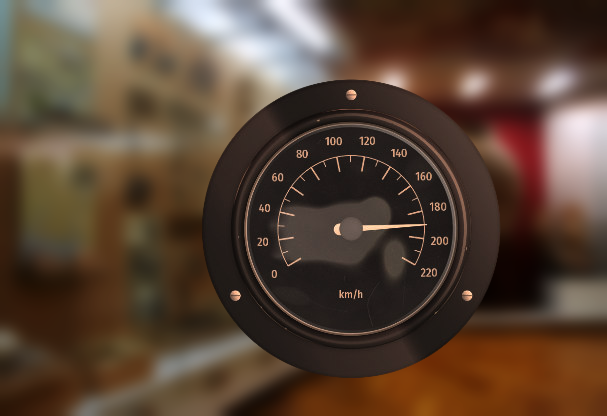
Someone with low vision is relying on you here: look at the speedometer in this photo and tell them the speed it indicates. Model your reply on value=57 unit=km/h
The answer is value=190 unit=km/h
